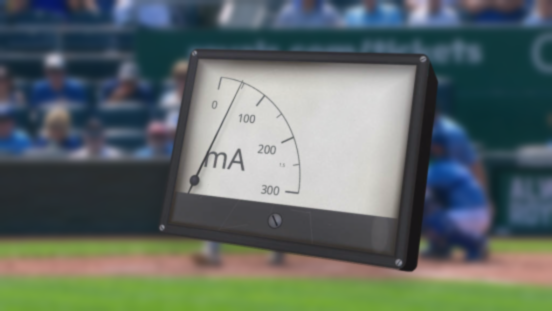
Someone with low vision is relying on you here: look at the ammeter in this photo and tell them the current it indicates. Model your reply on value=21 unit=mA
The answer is value=50 unit=mA
